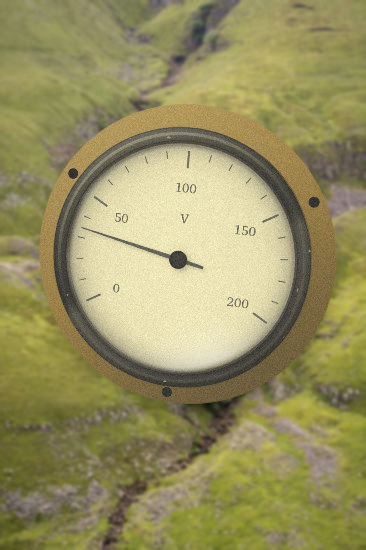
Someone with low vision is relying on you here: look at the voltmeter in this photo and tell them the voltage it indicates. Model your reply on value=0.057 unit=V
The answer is value=35 unit=V
